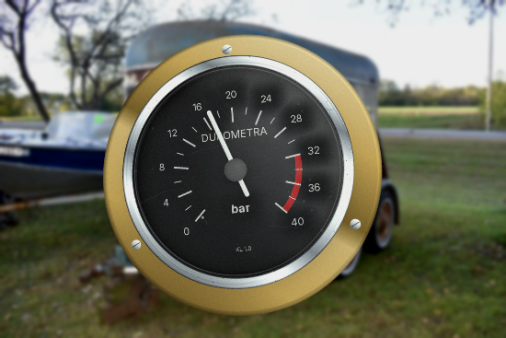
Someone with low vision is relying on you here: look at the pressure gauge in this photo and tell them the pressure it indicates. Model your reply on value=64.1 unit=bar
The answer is value=17 unit=bar
